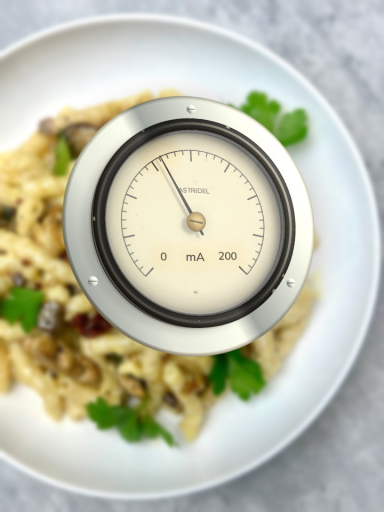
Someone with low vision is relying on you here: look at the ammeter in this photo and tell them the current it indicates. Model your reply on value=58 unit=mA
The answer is value=80 unit=mA
